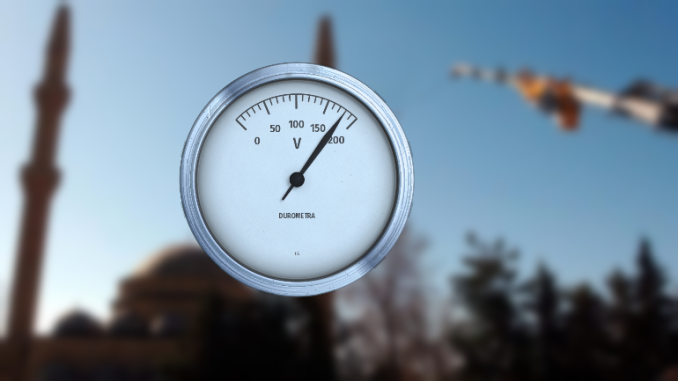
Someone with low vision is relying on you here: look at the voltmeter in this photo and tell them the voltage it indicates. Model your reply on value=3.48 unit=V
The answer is value=180 unit=V
